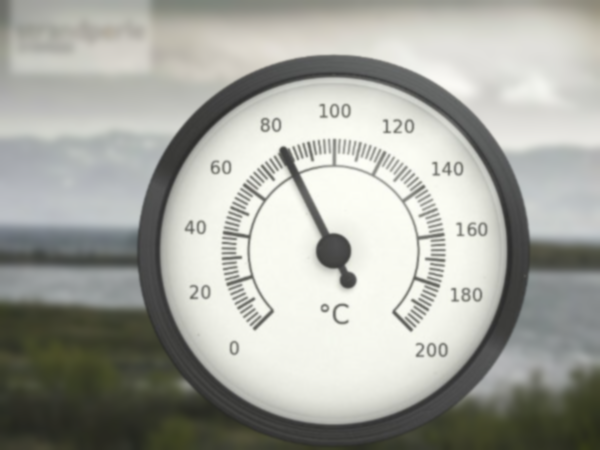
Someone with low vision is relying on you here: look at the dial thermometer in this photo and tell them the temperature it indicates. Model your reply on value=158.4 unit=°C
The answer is value=80 unit=°C
